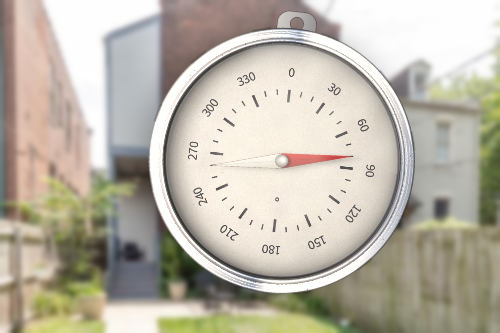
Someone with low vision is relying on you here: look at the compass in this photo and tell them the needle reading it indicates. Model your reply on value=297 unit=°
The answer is value=80 unit=°
